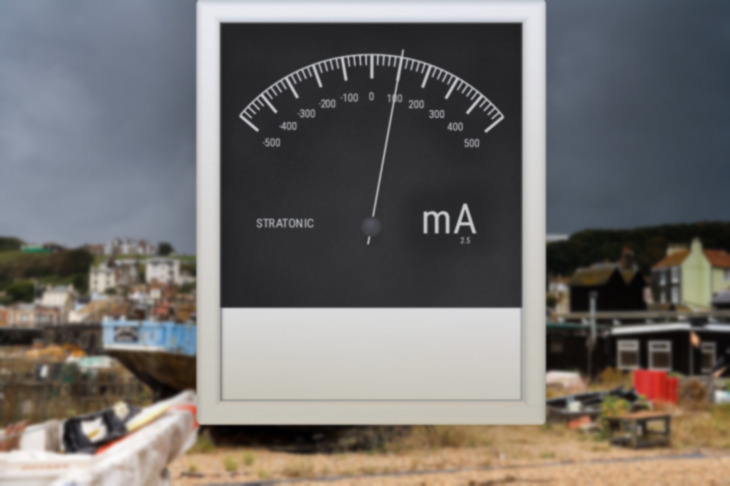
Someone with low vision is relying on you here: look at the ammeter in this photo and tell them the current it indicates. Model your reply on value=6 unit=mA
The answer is value=100 unit=mA
